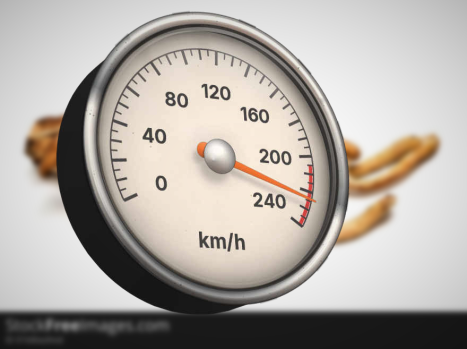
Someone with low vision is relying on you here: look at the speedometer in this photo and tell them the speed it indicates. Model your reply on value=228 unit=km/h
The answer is value=225 unit=km/h
